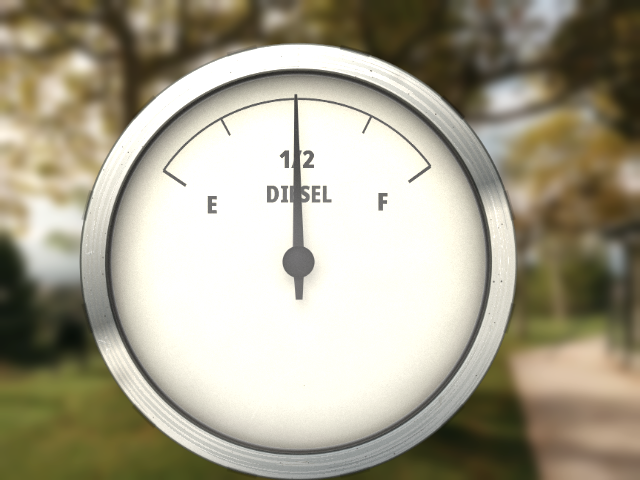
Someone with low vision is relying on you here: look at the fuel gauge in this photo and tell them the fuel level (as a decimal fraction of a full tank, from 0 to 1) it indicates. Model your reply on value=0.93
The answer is value=0.5
